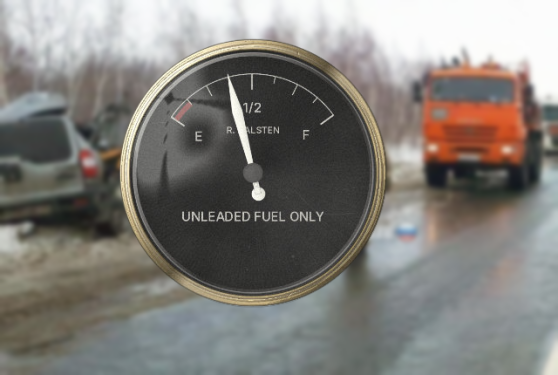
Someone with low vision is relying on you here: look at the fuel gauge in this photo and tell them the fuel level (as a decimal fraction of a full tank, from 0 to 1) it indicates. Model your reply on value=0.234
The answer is value=0.375
